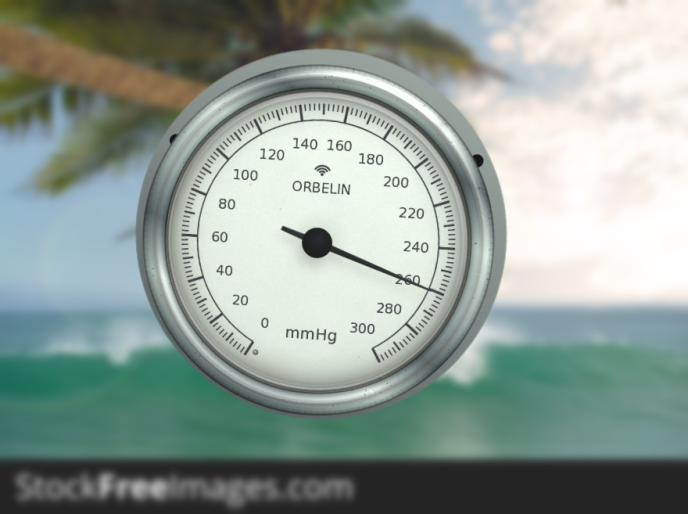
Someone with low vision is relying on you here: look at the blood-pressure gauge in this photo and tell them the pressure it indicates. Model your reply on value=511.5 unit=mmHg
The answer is value=260 unit=mmHg
